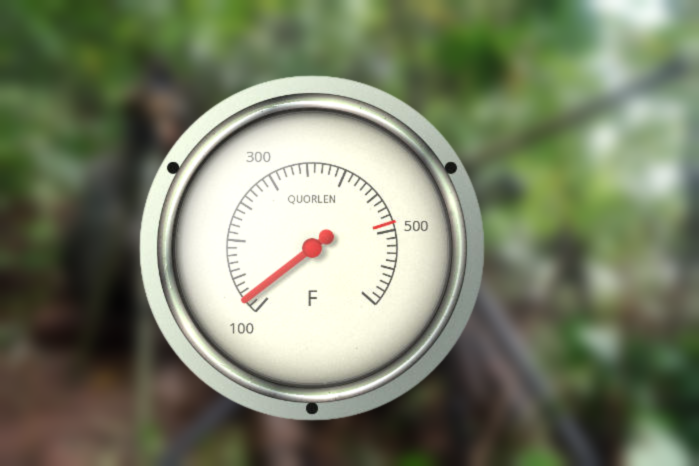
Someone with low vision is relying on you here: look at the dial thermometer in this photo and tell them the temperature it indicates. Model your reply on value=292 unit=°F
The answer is value=120 unit=°F
